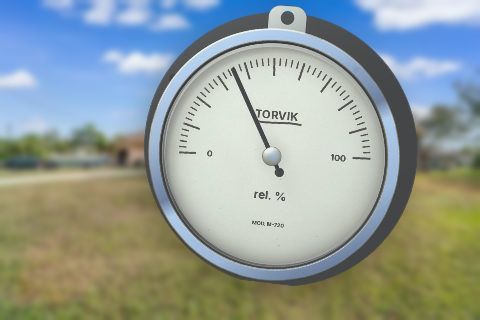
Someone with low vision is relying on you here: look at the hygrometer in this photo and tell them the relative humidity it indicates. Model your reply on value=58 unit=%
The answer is value=36 unit=%
